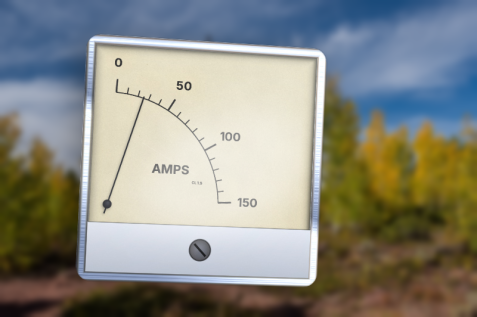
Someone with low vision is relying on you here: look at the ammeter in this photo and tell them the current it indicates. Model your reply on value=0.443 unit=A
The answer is value=25 unit=A
